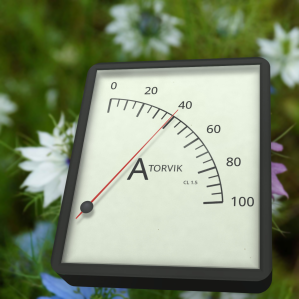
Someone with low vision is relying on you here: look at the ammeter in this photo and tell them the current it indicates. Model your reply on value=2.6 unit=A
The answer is value=40 unit=A
